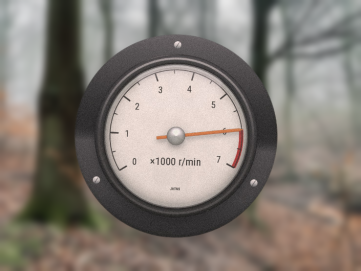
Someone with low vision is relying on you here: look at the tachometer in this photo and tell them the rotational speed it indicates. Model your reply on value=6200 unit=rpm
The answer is value=6000 unit=rpm
